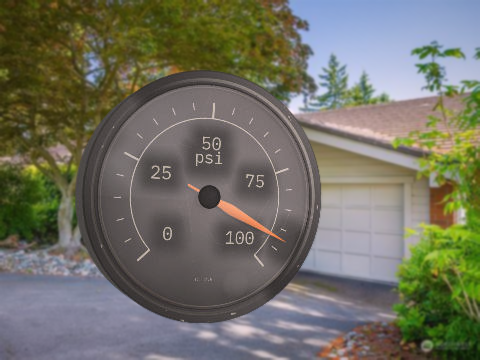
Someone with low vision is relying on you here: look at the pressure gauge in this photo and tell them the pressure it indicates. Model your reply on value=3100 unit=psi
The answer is value=92.5 unit=psi
